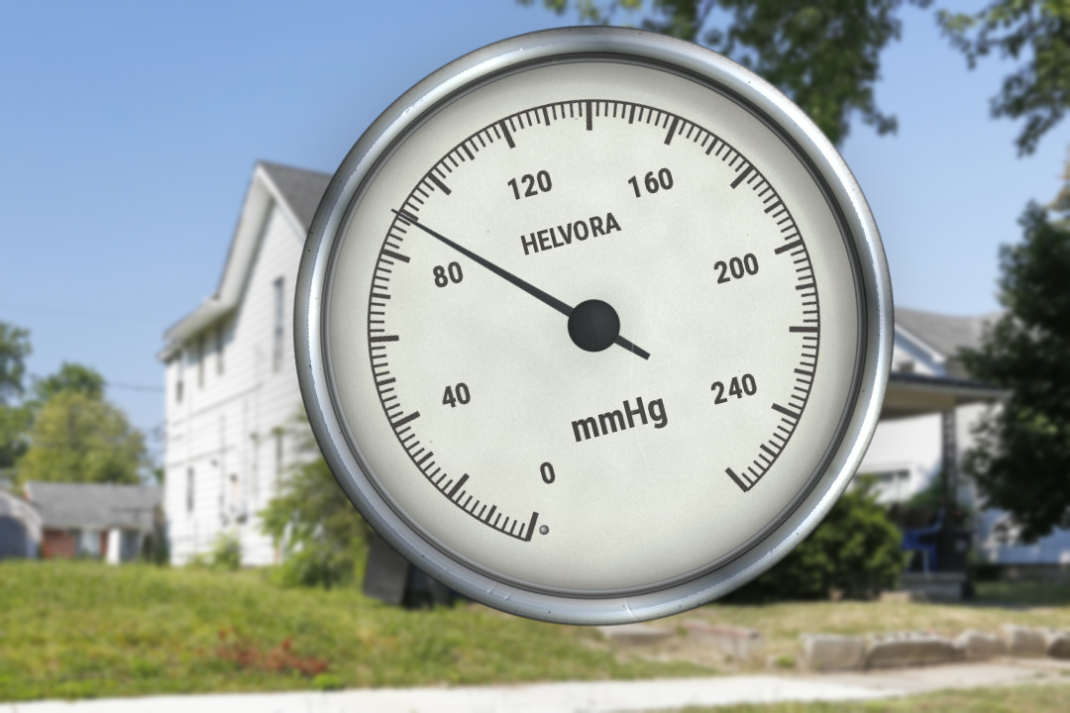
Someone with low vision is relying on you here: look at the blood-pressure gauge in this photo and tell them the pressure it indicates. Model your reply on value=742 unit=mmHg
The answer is value=89 unit=mmHg
